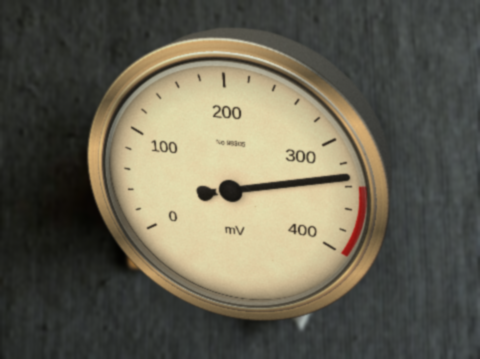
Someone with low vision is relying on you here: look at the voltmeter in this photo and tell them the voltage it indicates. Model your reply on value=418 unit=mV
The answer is value=330 unit=mV
